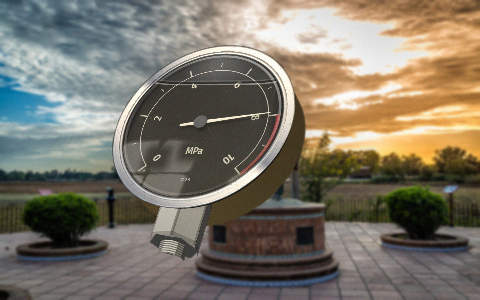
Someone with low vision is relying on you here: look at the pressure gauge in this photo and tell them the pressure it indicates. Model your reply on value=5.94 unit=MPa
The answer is value=8 unit=MPa
